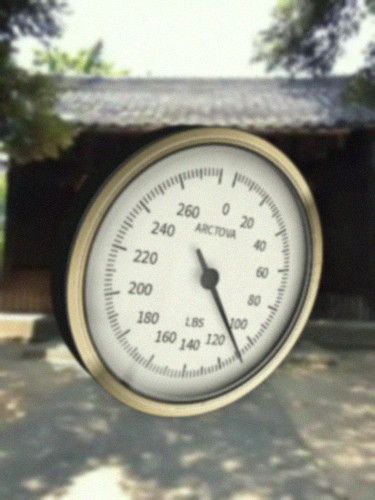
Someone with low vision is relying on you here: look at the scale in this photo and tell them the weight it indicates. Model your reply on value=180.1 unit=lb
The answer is value=110 unit=lb
